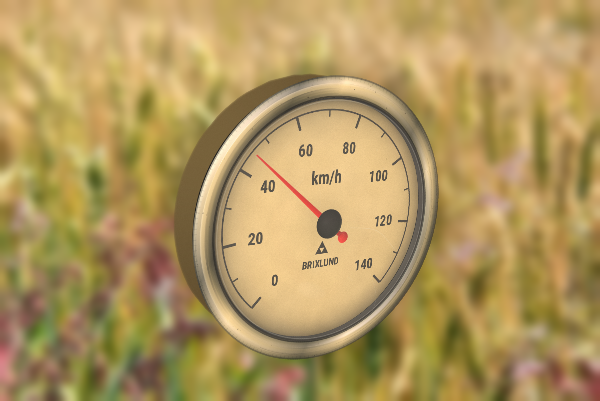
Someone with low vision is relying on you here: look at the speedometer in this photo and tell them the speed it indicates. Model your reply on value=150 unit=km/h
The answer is value=45 unit=km/h
